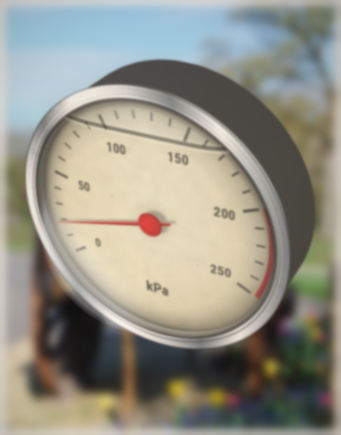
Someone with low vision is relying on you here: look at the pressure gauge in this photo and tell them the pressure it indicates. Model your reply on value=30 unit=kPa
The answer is value=20 unit=kPa
